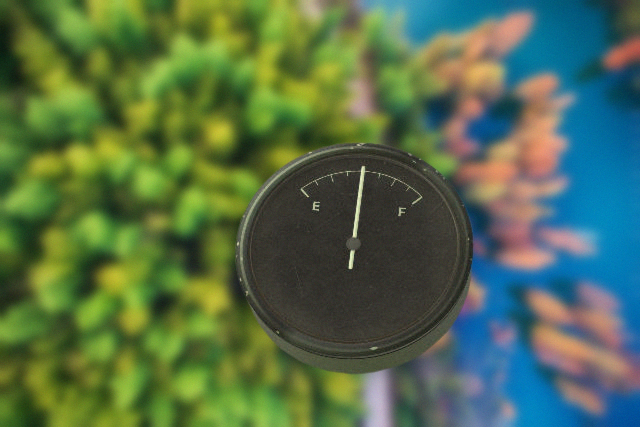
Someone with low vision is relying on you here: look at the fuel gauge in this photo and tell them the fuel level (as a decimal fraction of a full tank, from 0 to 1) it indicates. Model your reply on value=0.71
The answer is value=0.5
